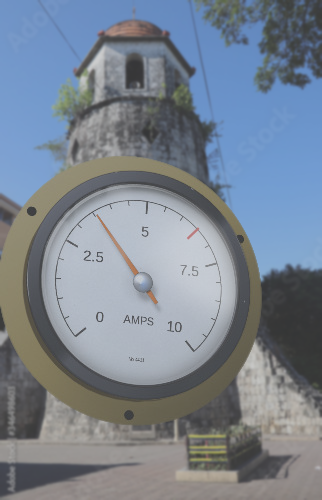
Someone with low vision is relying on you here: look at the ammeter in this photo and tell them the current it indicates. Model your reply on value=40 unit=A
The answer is value=3.5 unit=A
